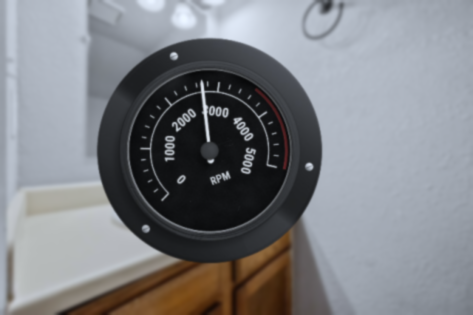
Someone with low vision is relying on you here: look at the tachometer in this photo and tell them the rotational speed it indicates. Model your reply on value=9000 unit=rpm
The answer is value=2700 unit=rpm
